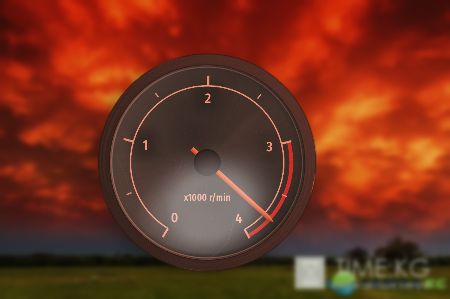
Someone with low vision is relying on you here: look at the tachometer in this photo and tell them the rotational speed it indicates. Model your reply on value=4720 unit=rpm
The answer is value=3750 unit=rpm
